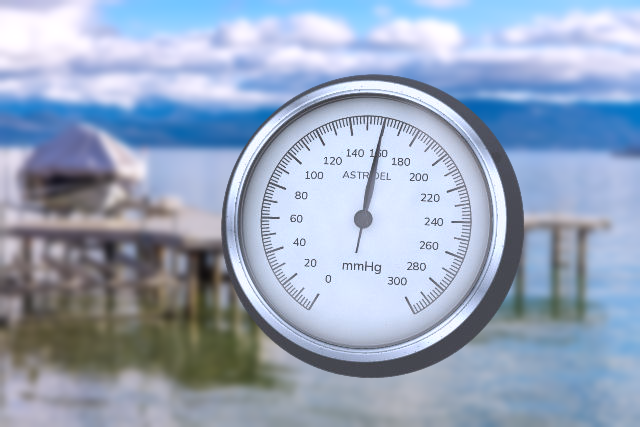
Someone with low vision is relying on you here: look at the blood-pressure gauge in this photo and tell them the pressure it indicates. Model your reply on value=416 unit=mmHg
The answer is value=160 unit=mmHg
